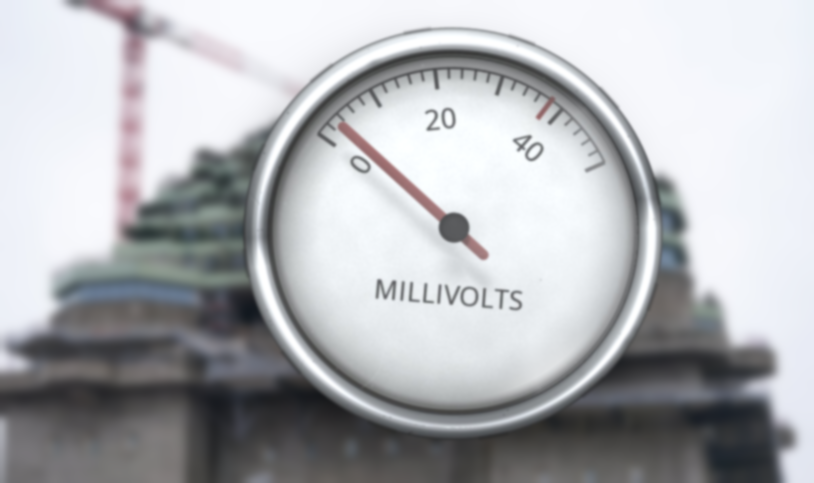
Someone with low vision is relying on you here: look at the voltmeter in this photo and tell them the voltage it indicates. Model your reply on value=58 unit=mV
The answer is value=3 unit=mV
